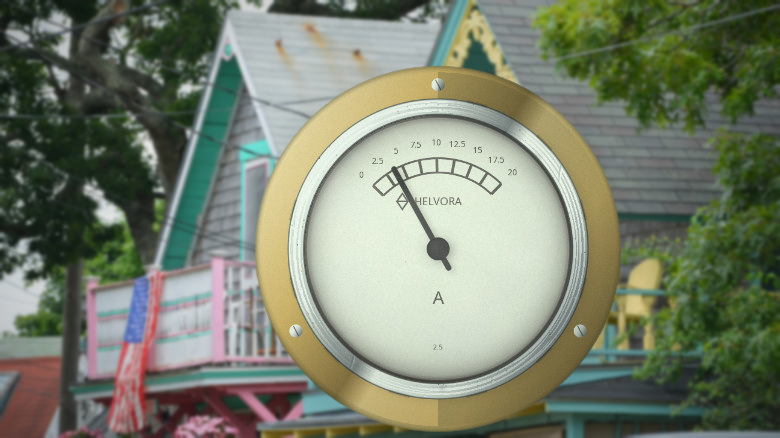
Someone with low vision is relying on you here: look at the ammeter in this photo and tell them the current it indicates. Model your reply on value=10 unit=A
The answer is value=3.75 unit=A
